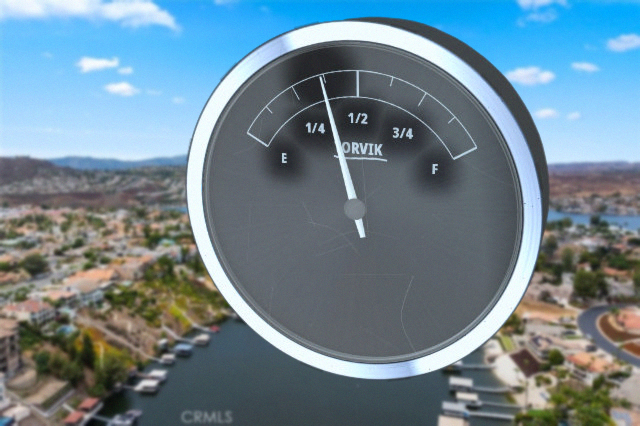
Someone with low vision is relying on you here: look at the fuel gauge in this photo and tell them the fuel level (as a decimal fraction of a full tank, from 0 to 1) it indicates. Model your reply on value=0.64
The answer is value=0.375
